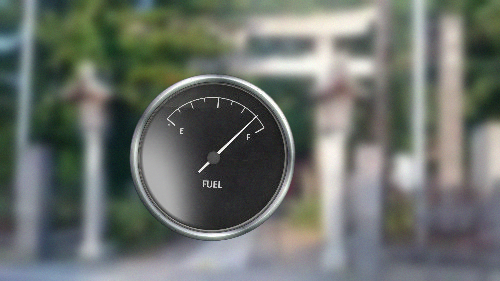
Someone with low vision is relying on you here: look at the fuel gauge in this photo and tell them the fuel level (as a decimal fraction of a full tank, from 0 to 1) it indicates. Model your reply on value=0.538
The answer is value=0.875
